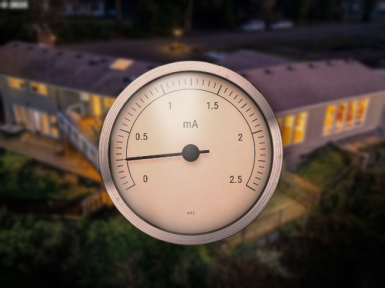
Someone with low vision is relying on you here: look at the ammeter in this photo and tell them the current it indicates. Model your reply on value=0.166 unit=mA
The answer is value=0.25 unit=mA
